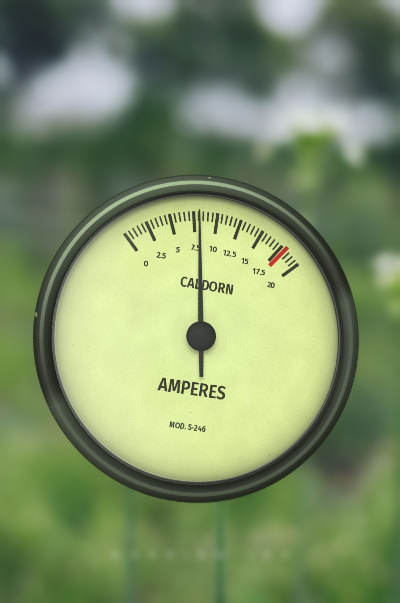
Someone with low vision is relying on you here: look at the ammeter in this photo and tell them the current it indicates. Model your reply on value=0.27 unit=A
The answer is value=8 unit=A
